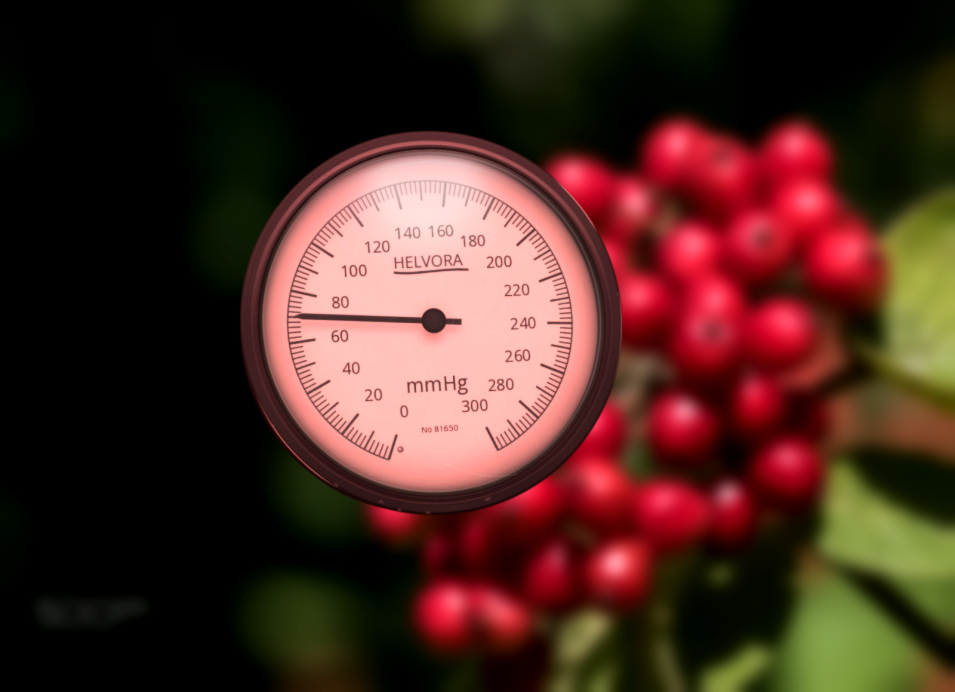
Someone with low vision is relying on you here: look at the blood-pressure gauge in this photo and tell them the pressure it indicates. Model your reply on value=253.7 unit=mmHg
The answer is value=70 unit=mmHg
